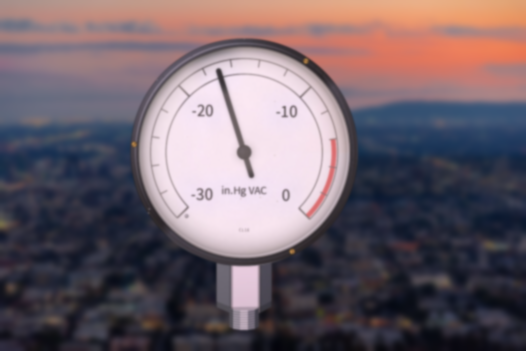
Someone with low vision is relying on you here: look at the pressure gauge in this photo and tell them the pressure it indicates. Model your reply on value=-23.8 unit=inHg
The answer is value=-17 unit=inHg
